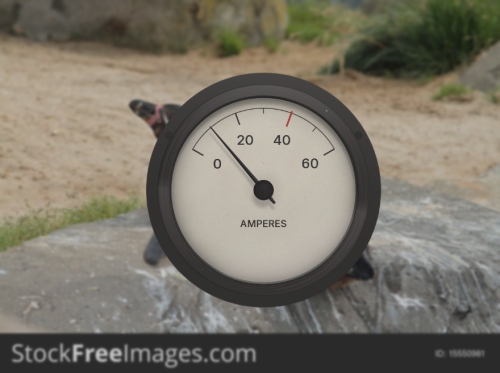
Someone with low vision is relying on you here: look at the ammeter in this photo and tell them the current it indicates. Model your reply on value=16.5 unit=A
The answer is value=10 unit=A
